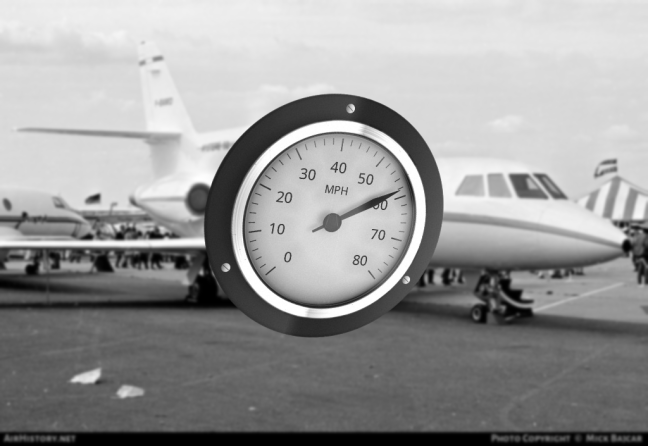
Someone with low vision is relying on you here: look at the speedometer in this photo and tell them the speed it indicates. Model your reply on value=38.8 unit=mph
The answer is value=58 unit=mph
